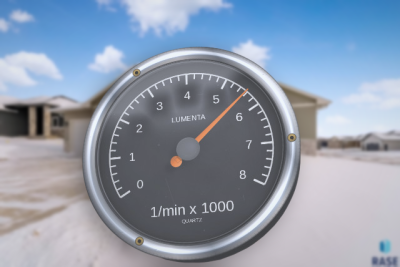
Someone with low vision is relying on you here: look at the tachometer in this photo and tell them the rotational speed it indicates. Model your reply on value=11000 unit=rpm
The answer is value=5600 unit=rpm
